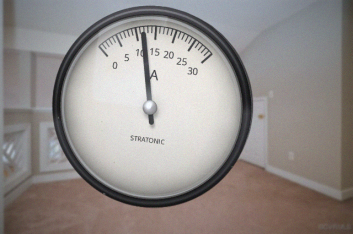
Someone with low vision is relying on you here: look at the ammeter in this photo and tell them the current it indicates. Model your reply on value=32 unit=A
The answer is value=12 unit=A
